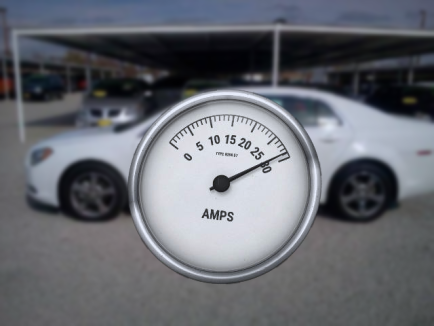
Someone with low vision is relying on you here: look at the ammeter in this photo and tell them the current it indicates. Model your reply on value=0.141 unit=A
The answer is value=29 unit=A
